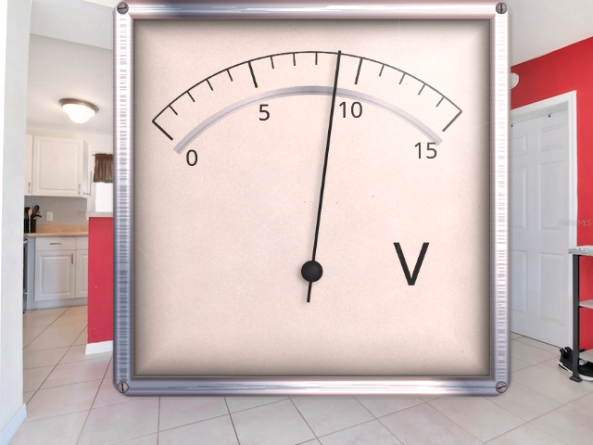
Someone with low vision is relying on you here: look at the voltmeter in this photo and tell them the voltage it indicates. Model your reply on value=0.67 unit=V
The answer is value=9 unit=V
